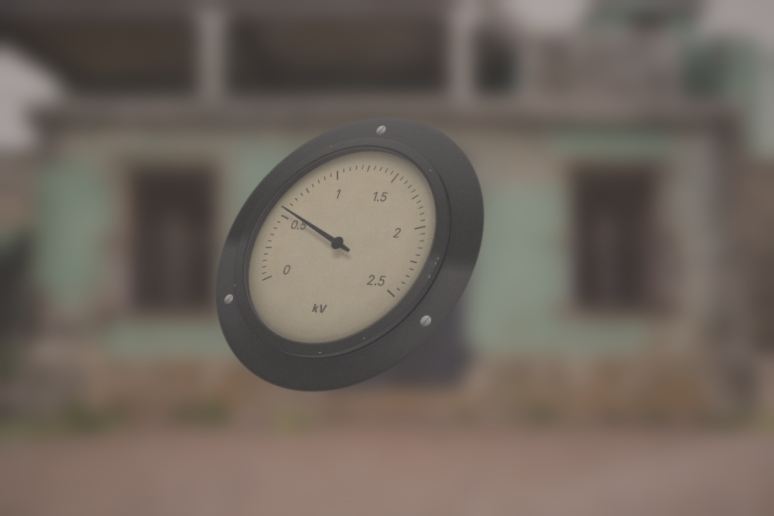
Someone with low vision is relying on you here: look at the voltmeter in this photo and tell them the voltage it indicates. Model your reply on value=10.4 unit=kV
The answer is value=0.55 unit=kV
